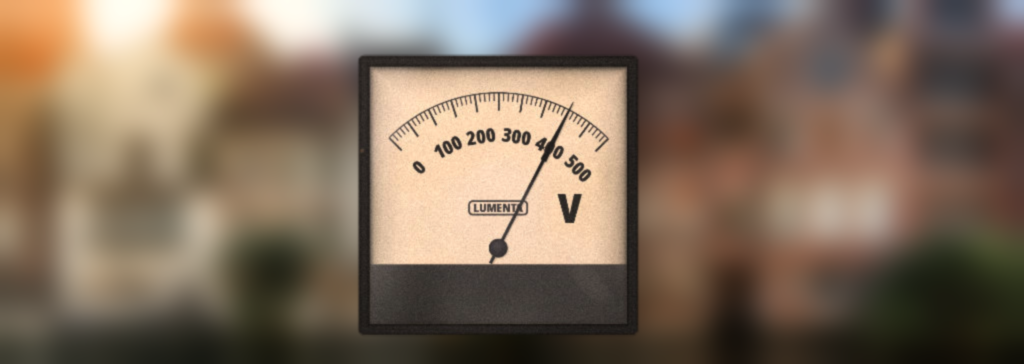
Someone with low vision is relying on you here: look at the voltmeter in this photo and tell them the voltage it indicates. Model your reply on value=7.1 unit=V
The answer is value=400 unit=V
